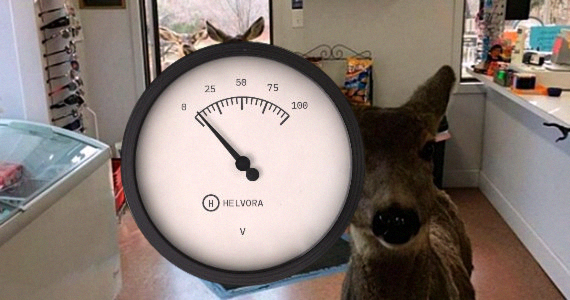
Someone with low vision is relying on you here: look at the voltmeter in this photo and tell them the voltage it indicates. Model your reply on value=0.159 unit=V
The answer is value=5 unit=V
